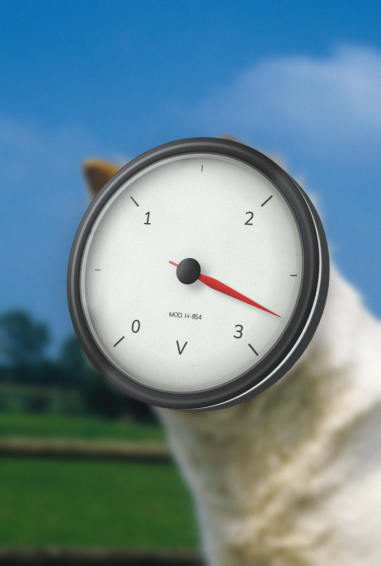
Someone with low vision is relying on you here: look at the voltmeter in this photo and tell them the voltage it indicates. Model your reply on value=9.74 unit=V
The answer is value=2.75 unit=V
